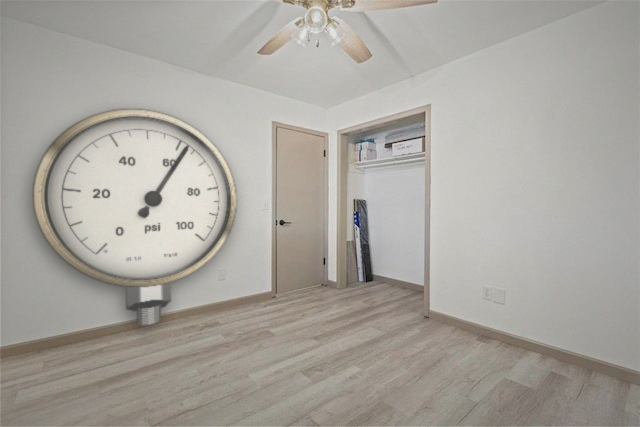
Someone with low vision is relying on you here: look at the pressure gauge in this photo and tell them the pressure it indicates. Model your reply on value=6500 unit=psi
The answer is value=62.5 unit=psi
